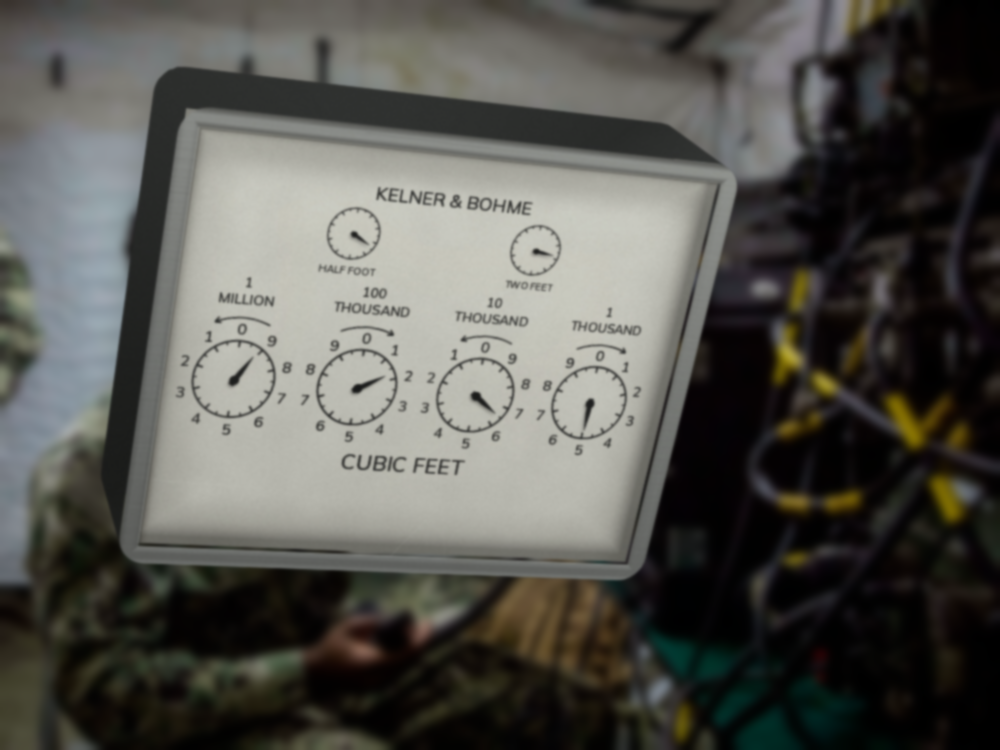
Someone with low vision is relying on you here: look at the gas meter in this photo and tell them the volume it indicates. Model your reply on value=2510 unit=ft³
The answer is value=916500 unit=ft³
